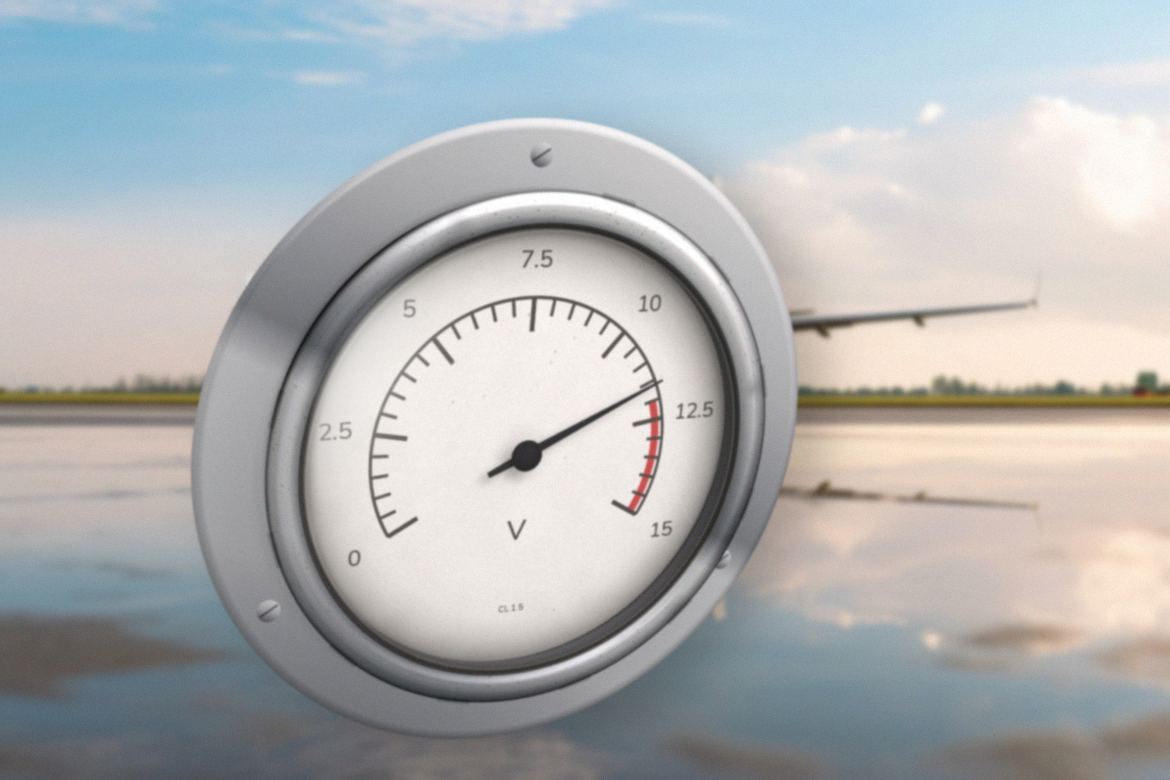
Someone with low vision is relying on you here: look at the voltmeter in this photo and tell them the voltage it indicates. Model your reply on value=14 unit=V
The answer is value=11.5 unit=V
